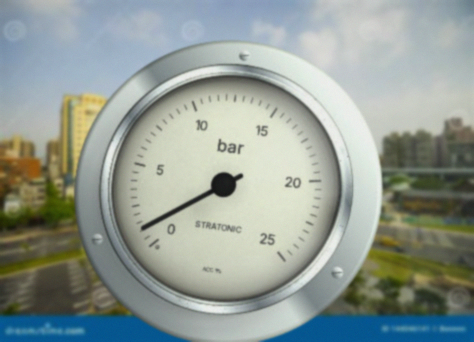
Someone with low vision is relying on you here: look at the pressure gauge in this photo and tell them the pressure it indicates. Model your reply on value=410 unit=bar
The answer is value=1 unit=bar
